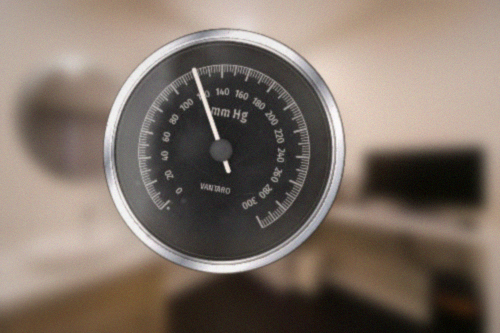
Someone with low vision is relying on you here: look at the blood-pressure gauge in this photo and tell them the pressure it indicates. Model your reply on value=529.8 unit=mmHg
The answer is value=120 unit=mmHg
